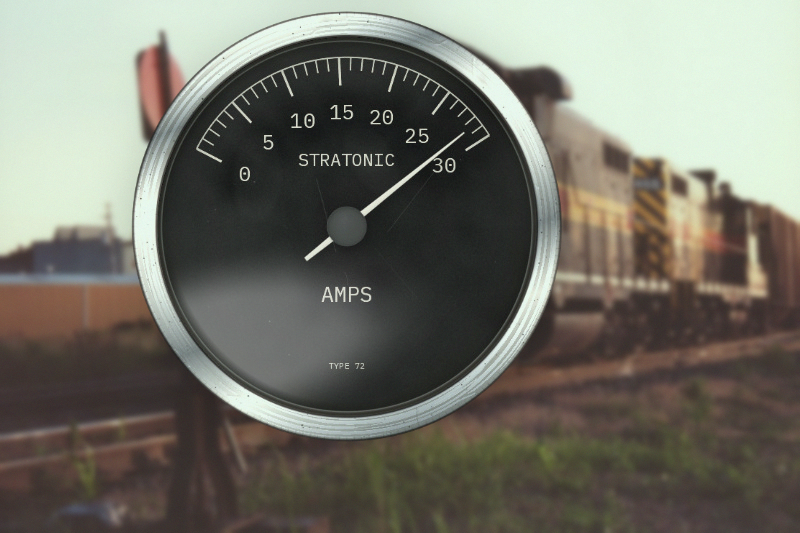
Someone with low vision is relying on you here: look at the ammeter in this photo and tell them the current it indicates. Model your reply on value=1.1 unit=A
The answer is value=28.5 unit=A
